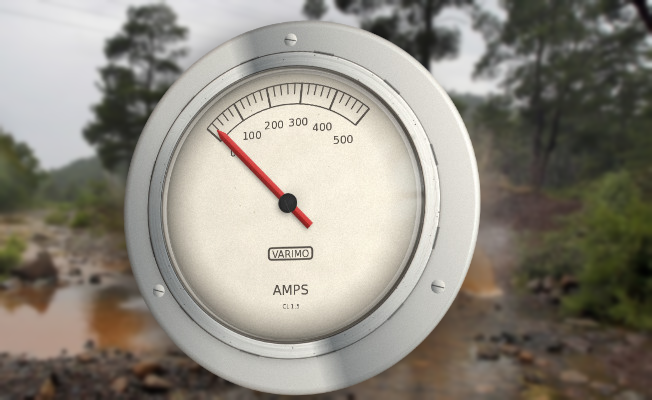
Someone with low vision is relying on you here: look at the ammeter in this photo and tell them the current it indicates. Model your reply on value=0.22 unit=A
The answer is value=20 unit=A
